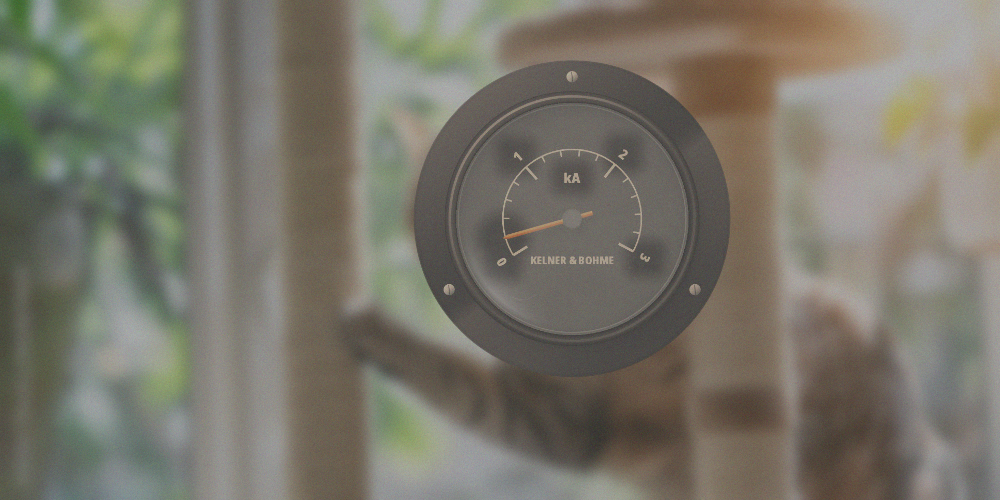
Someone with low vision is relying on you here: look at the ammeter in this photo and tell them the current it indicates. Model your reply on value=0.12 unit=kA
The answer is value=0.2 unit=kA
